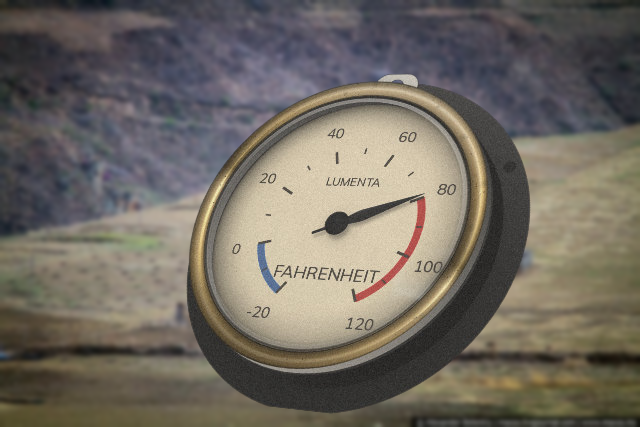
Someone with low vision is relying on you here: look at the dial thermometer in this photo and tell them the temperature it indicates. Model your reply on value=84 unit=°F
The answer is value=80 unit=°F
